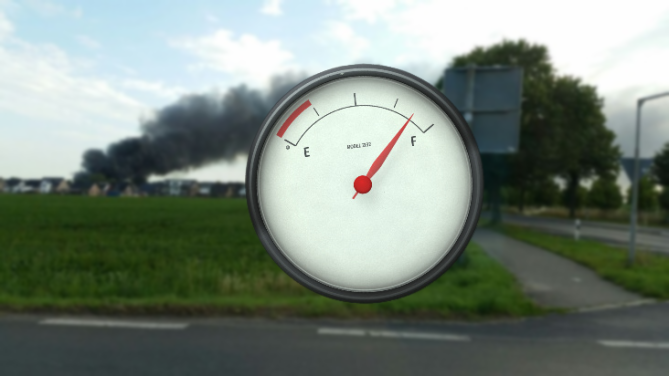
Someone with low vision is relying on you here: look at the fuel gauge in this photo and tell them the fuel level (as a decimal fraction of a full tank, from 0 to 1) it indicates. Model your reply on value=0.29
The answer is value=0.875
